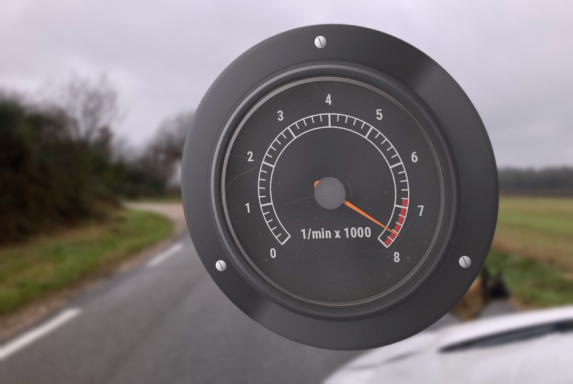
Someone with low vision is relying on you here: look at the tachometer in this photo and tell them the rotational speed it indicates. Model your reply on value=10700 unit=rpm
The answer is value=7600 unit=rpm
